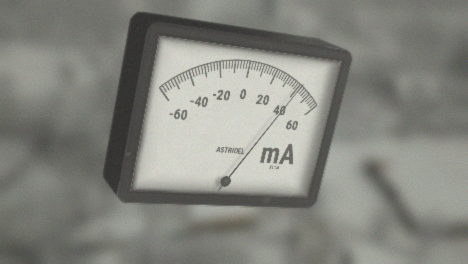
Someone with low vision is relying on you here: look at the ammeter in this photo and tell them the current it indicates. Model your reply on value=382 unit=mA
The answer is value=40 unit=mA
